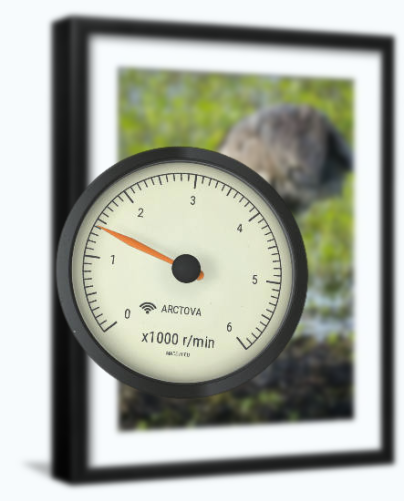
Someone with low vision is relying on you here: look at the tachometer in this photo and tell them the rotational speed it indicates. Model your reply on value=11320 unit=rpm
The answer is value=1400 unit=rpm
